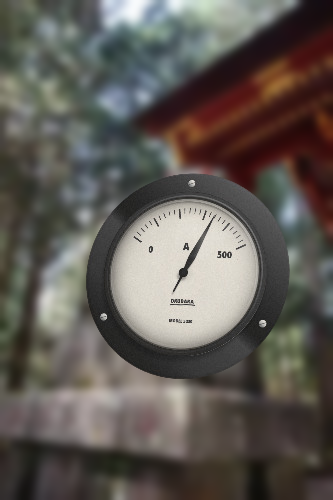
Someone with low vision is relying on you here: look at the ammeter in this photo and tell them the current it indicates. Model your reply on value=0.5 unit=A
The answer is value=340 unit=A
